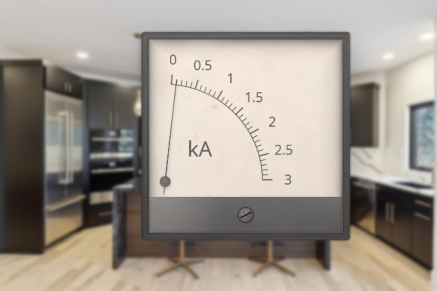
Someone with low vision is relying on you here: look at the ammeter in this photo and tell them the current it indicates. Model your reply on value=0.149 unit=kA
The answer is value=0.1 unit=kA
